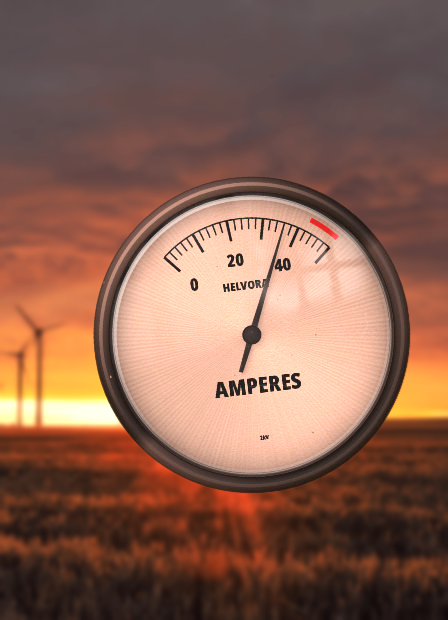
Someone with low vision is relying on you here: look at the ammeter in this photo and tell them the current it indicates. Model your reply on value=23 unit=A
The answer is value=36 unit=A
